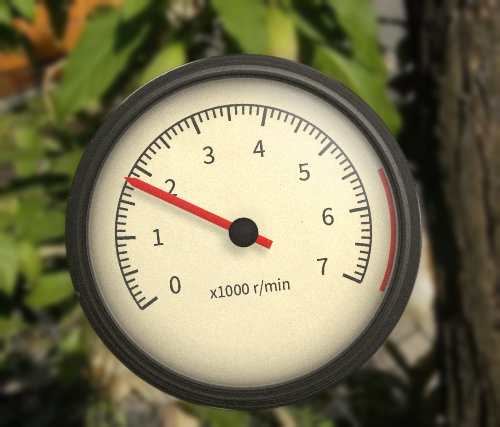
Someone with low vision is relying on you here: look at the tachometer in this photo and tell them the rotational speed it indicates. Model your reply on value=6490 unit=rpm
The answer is value=1800 unit=rpm
